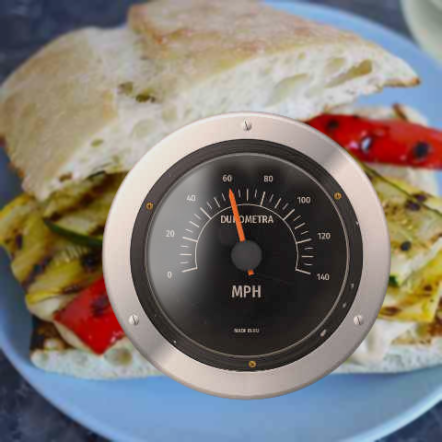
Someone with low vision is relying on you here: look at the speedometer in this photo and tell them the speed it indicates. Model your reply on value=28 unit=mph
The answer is value=60 unit=mph
